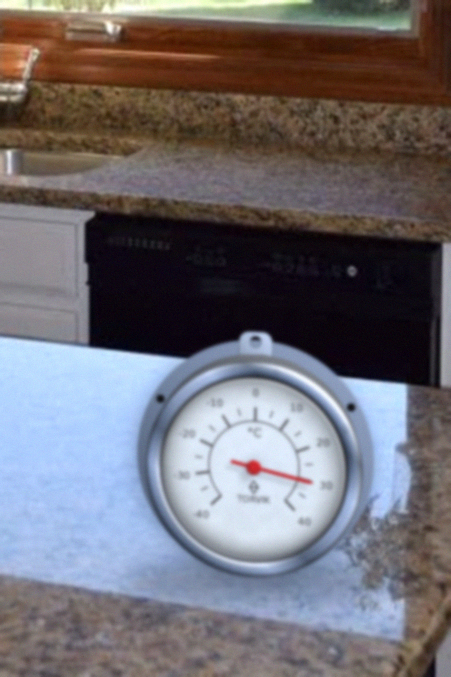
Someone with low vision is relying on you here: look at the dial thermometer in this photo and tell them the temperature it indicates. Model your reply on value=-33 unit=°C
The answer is value=30 unit=°C
